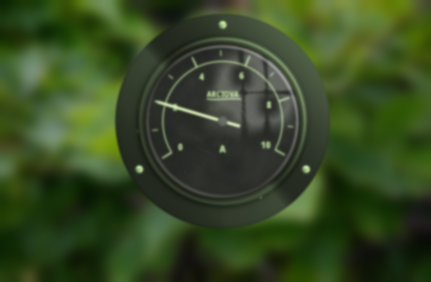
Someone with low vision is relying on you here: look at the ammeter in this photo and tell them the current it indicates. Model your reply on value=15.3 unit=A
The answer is value=2 unit=A
